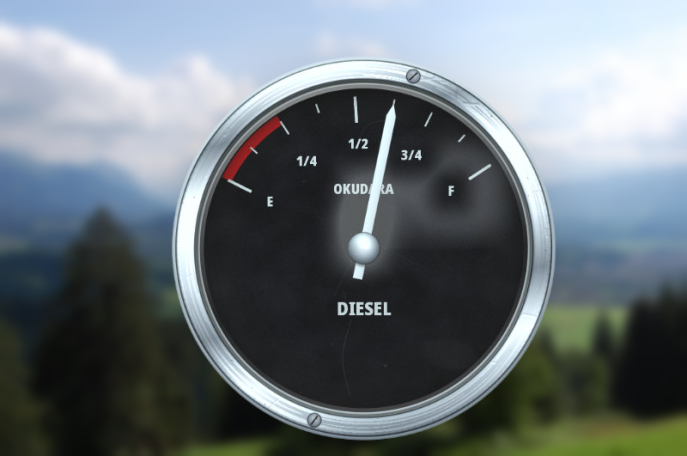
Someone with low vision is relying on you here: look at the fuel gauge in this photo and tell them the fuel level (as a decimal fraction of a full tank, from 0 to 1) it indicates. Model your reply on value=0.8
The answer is value=0.625
